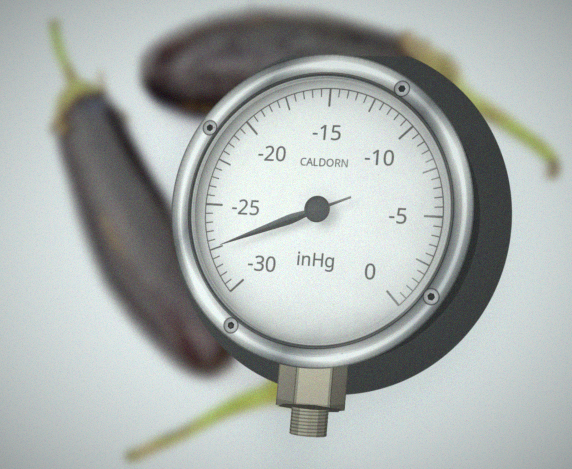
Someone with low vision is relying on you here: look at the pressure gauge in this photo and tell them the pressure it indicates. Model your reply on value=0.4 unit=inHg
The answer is value=-27.5 unit=inHg
